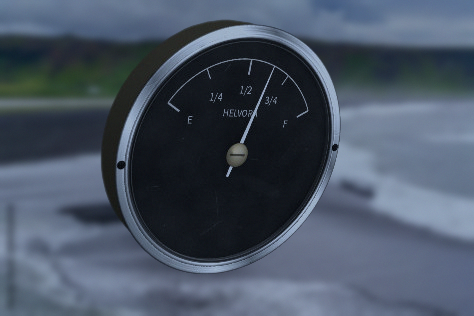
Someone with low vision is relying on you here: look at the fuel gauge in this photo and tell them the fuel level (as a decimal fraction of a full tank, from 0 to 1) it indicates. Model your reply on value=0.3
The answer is value=0.625
